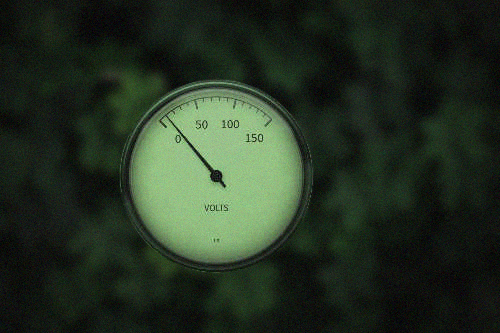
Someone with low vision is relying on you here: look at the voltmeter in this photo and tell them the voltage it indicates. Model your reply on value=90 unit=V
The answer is value=10 unit=V
